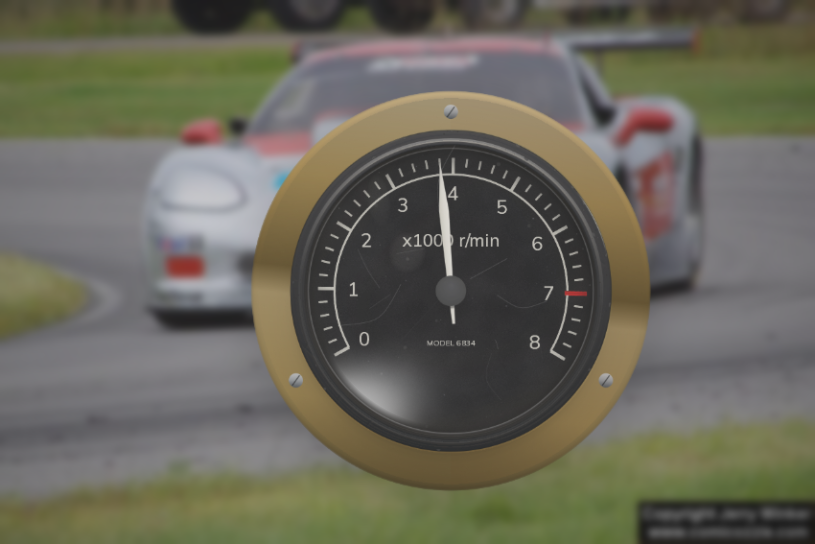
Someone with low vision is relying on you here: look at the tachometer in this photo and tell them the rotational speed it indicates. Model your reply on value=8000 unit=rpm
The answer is value=3800 unit=rpm
